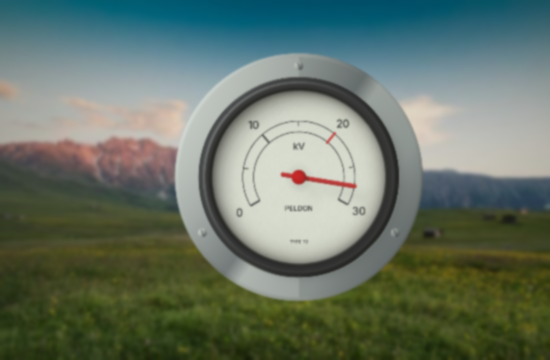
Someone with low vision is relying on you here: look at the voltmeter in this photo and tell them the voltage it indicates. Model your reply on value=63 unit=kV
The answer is value=27.5 unit=kV
